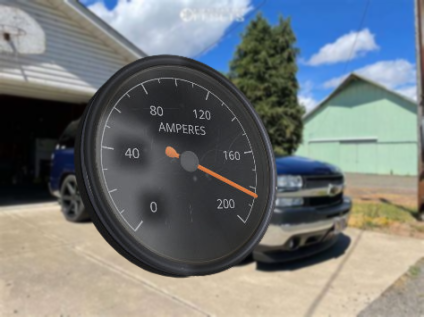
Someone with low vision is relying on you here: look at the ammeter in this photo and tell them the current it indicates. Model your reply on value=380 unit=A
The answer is value=185 unit=A
